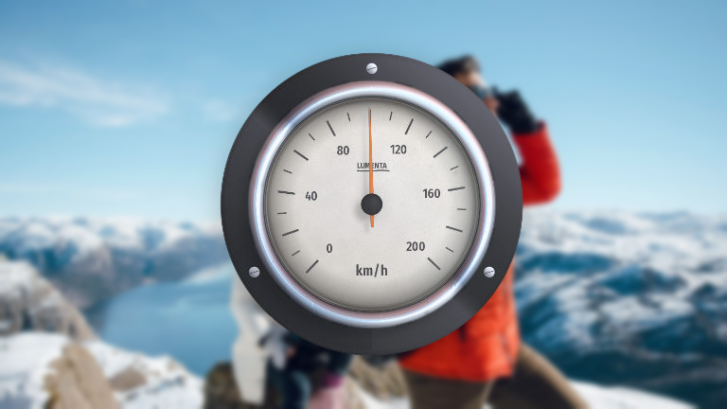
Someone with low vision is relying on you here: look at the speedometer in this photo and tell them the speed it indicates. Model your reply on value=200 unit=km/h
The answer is value=100 unit=km/h
